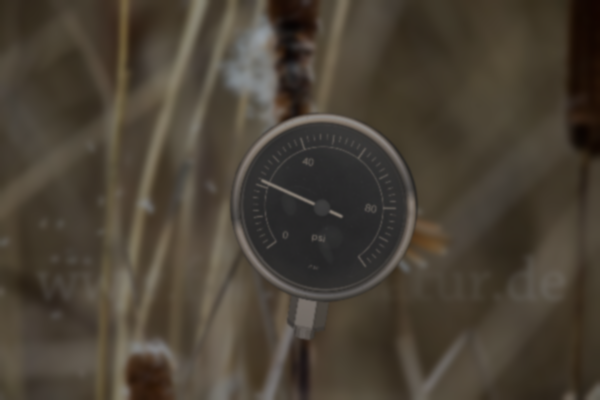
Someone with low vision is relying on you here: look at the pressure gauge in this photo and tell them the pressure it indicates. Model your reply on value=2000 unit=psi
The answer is value=22 unit=psi
